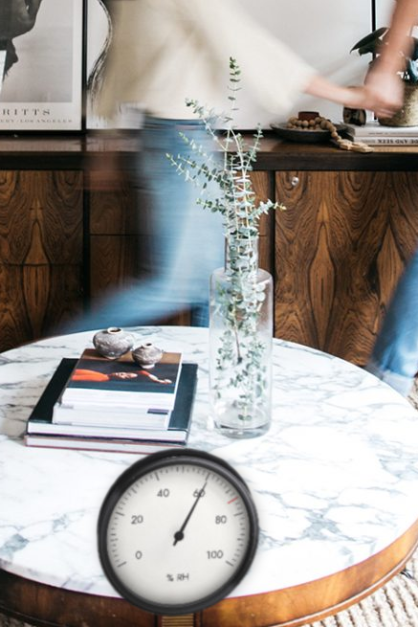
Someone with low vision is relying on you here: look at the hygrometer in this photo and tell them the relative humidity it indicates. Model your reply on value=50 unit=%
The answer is value=60 unit=%
